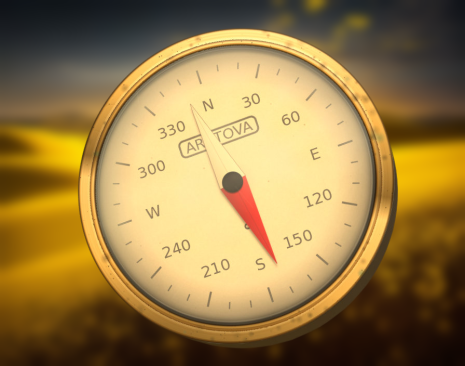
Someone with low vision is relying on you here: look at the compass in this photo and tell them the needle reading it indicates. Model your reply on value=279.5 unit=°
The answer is value=170 unit=°
